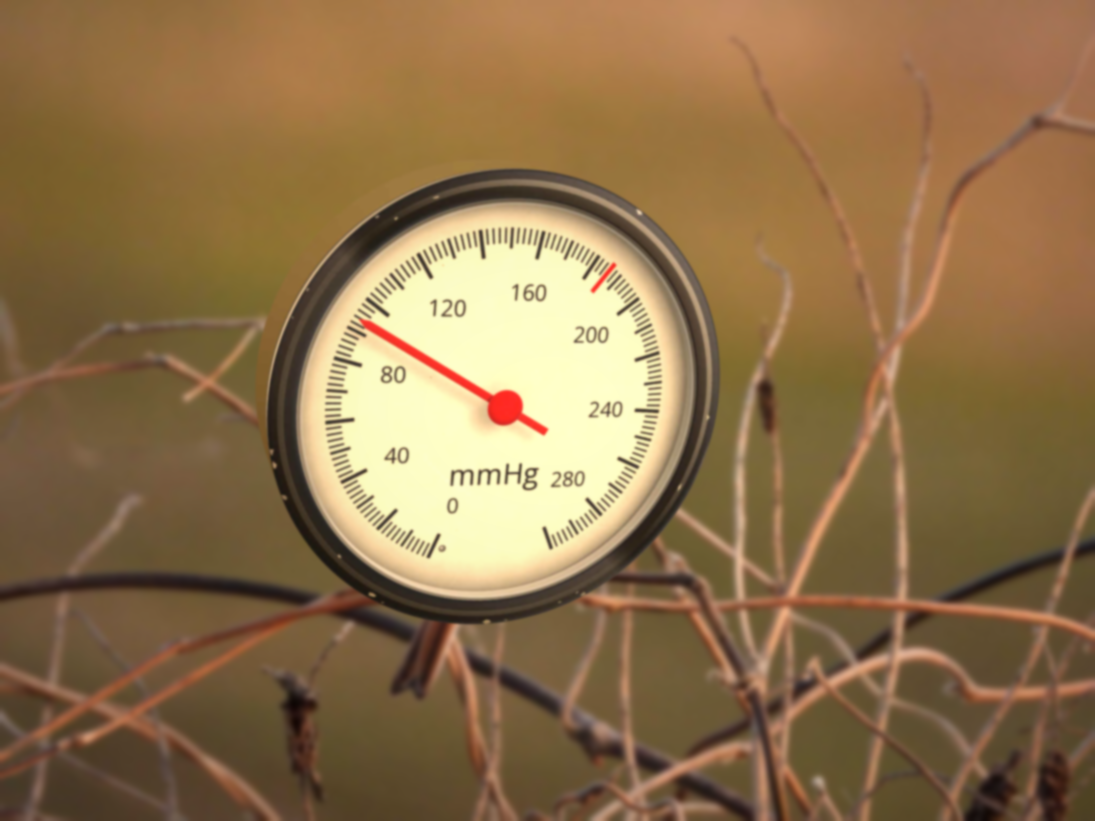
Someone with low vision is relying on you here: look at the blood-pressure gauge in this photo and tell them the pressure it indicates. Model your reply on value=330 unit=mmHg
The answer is value=94 unit=mmHg
